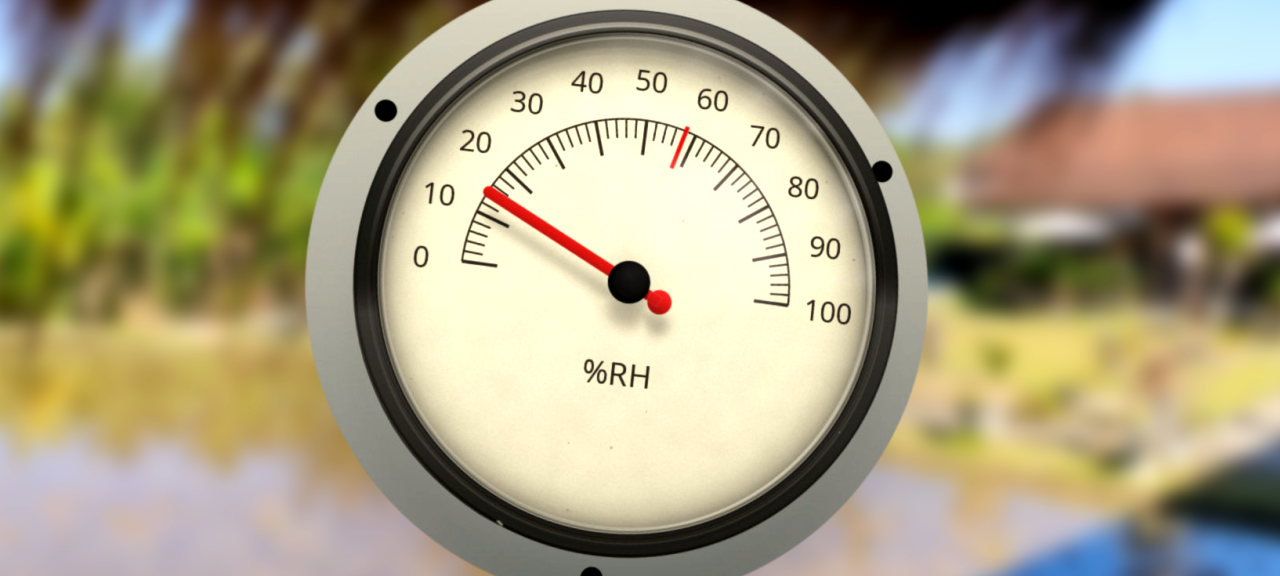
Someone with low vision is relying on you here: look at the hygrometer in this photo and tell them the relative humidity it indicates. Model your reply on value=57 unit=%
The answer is value=14 unit=%
